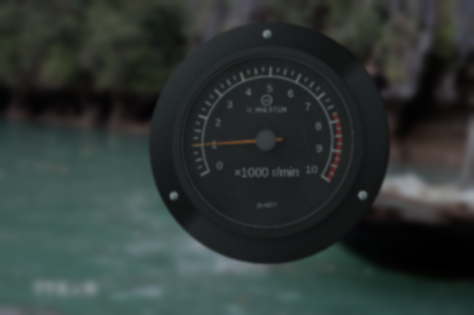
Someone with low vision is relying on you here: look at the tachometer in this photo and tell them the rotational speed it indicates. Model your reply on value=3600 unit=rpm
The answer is value=1000 unit=rpm
